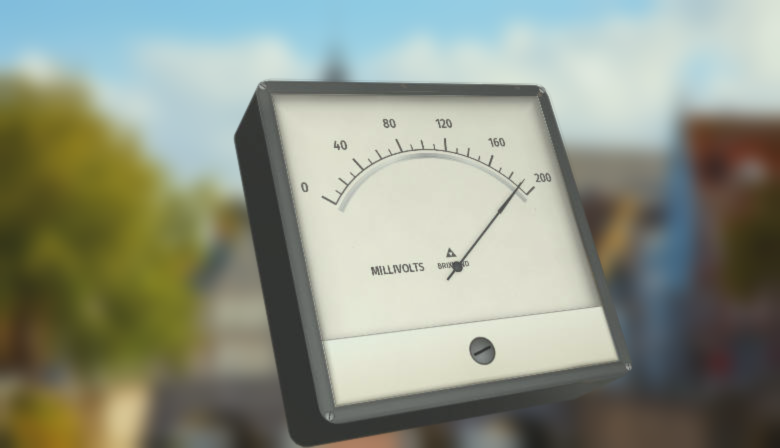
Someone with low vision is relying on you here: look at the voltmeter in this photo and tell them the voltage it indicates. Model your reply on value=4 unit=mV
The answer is value=190 unit=mV
